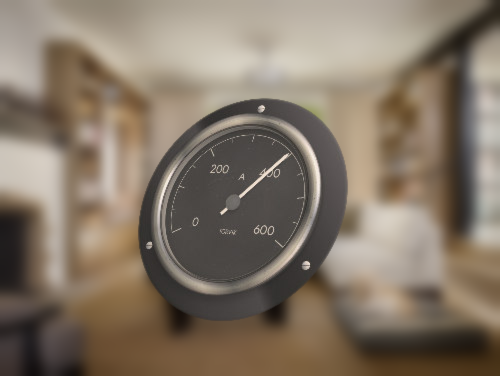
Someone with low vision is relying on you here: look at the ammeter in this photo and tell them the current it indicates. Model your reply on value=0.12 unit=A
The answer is value=400 unit=A
